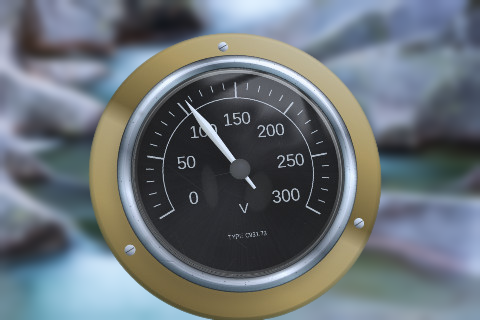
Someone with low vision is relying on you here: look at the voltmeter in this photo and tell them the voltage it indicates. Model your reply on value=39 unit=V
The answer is value=105 unit=V
